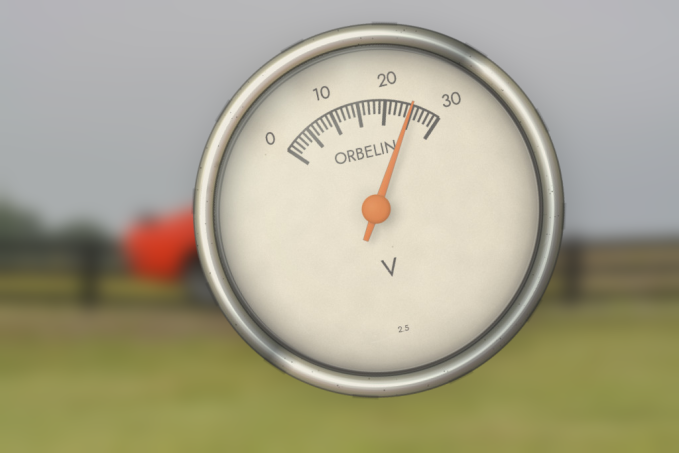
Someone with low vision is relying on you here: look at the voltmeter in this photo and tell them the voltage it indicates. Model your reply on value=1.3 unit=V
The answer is value=25 unit=V
